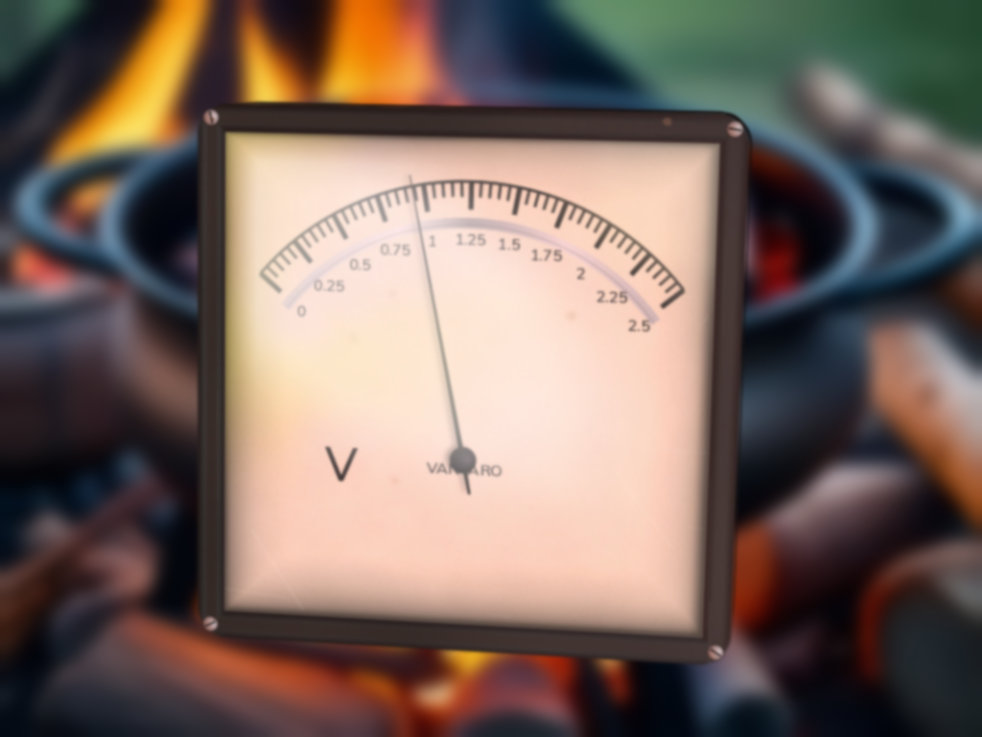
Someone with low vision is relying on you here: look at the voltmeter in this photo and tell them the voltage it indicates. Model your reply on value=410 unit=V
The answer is value=0.95 unit=V
